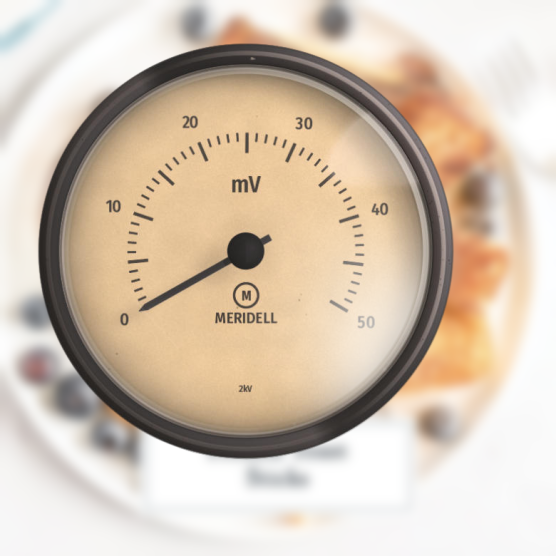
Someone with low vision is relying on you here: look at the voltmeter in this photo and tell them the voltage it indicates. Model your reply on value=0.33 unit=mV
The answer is value=0 unit=mV
